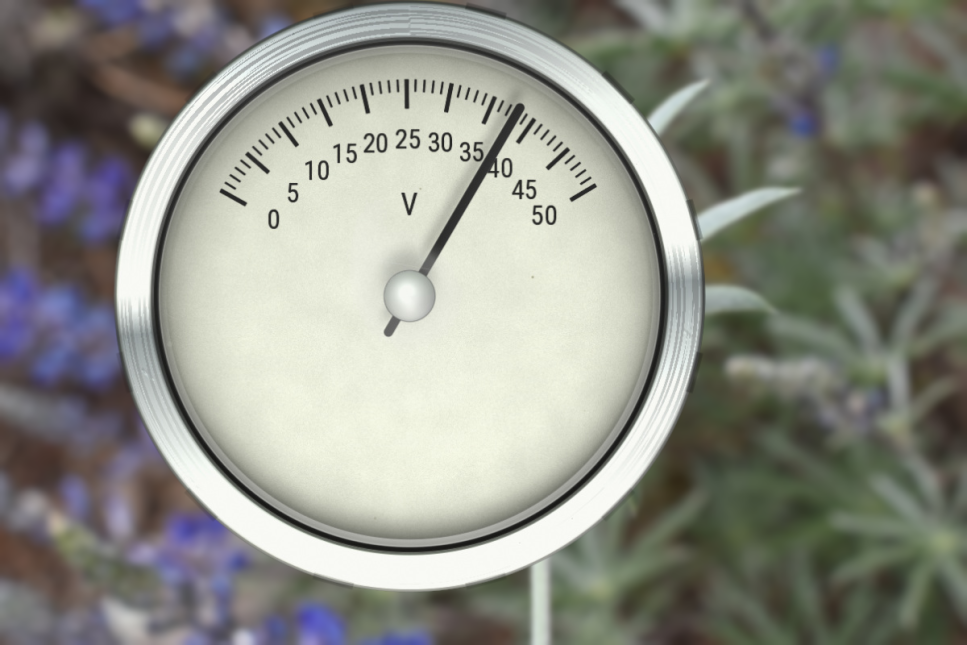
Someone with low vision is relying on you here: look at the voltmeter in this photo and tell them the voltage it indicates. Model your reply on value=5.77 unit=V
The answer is value=38 unit=V
